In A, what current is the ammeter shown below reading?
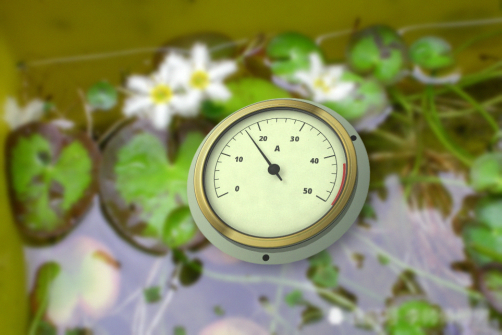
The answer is 17 A
